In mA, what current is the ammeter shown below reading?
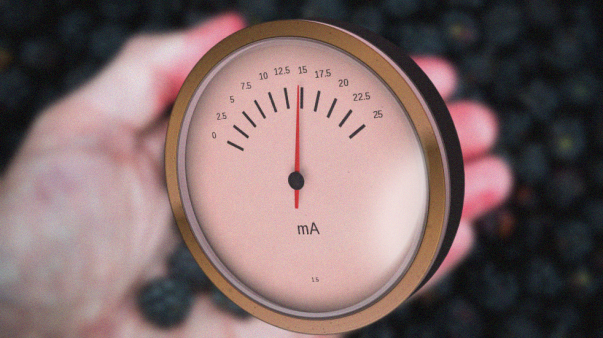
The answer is 15 mA
